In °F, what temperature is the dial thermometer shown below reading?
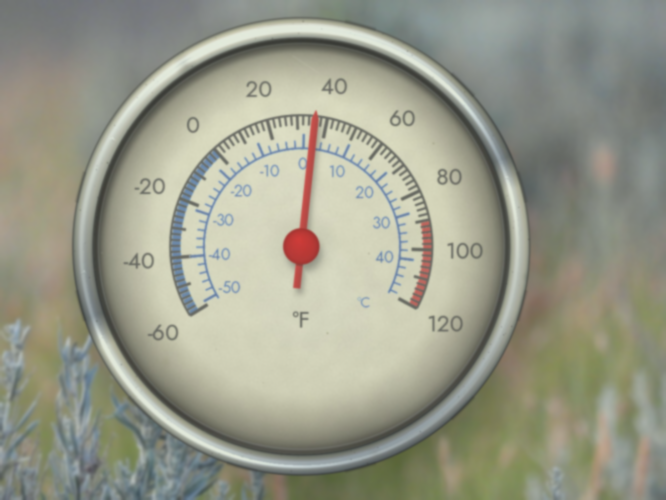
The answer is 36 °F
